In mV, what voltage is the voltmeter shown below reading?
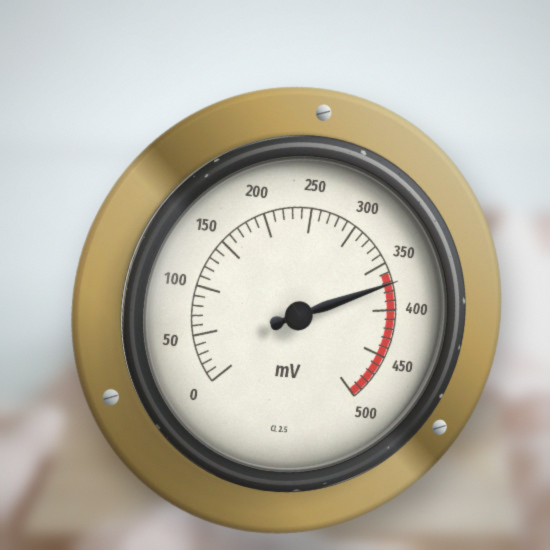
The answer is 370 mV
